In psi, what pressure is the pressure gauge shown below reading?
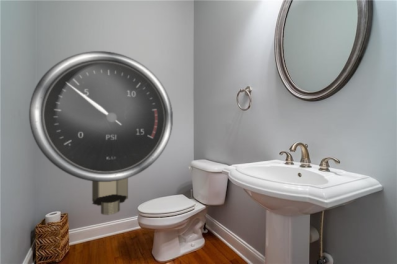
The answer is 4.5 psi
